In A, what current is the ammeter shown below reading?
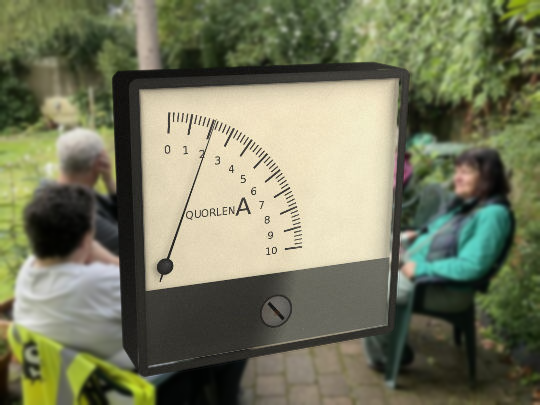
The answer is 2 A
